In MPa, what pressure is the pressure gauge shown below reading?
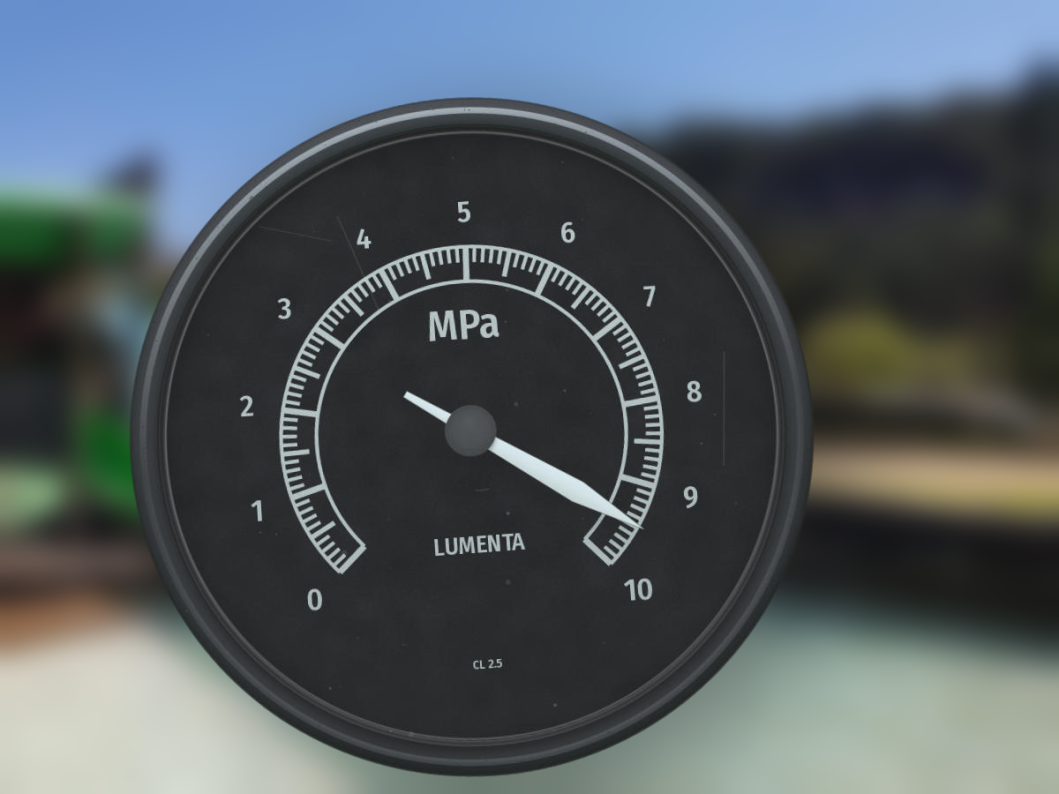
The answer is 9.5 MPa
